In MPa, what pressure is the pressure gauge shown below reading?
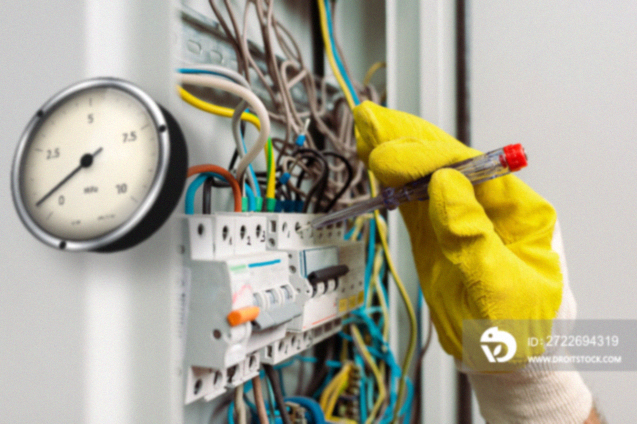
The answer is 0.5 MPa
